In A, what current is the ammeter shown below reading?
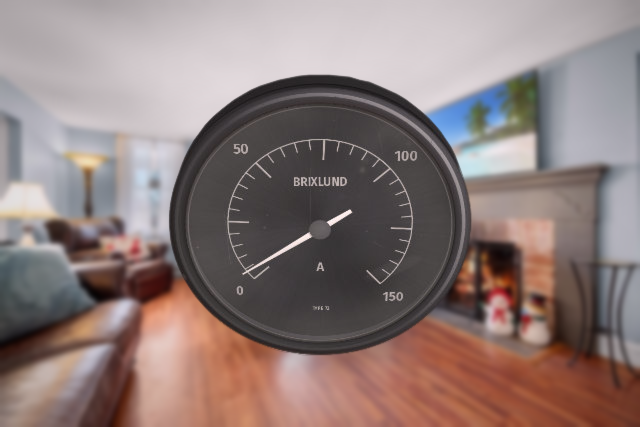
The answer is 5 A
